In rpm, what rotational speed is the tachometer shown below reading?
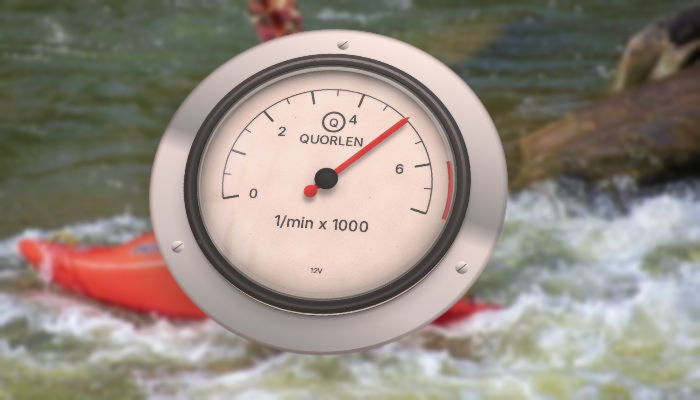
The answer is 5000 rpm
